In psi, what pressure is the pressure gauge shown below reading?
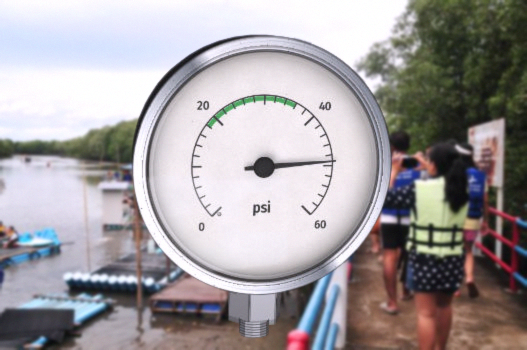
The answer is 49 psi
